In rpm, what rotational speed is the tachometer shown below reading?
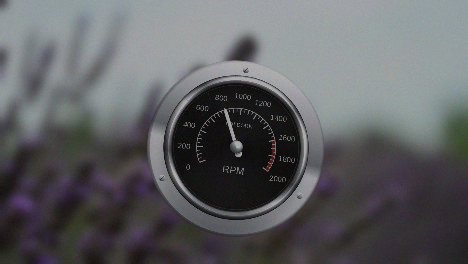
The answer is 800 rpm
